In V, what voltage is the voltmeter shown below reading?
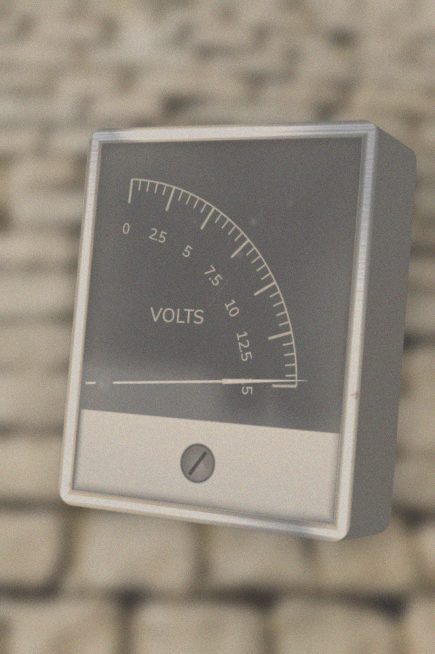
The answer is 14.75 V
